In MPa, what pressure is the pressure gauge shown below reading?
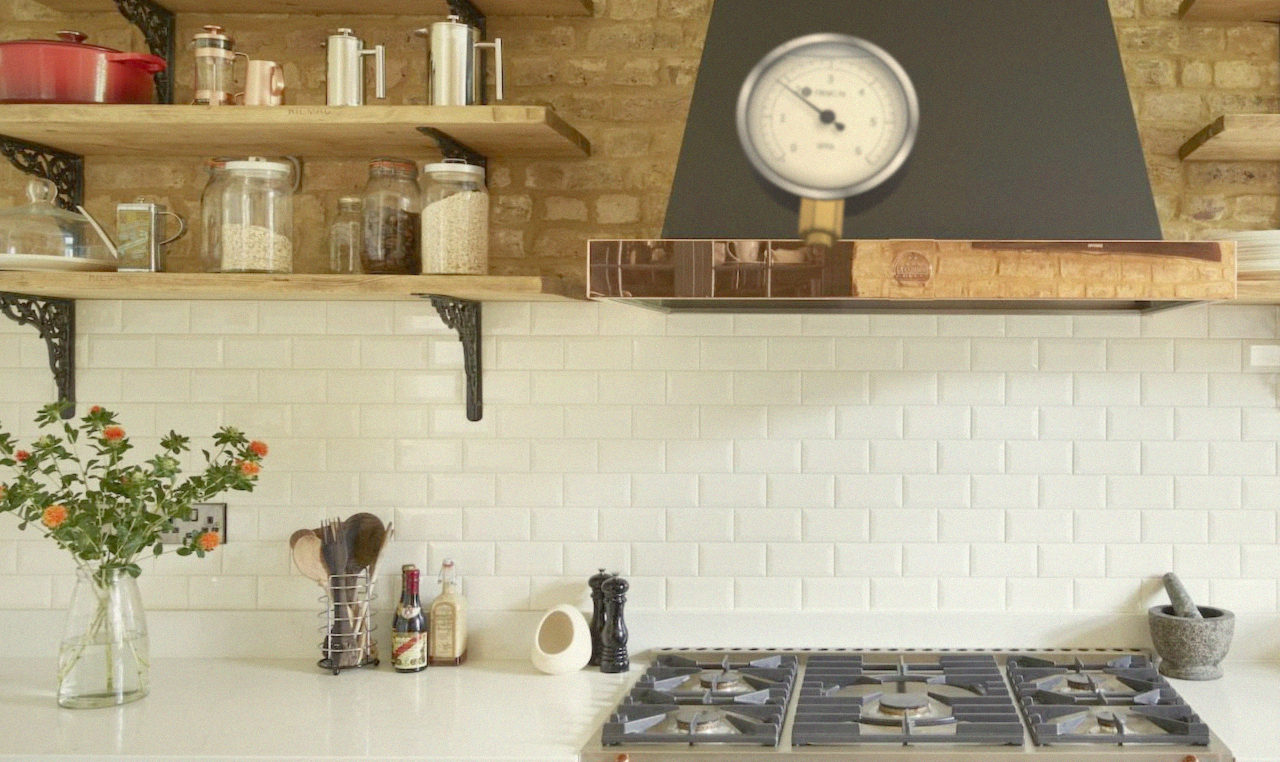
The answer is 1.8 MPa
